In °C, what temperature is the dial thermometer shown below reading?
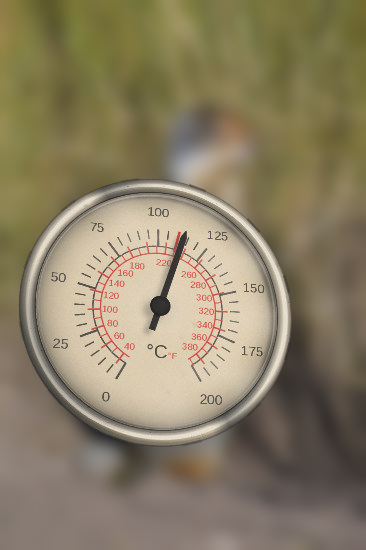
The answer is 112.5 °C
